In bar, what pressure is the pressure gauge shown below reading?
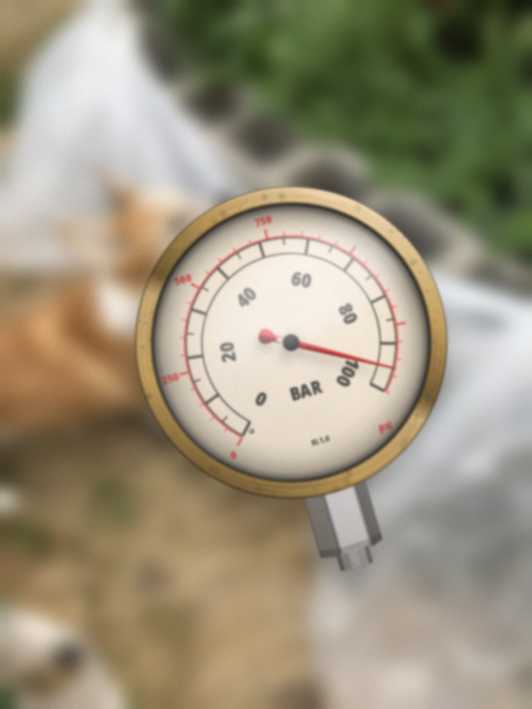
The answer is 95 bar
